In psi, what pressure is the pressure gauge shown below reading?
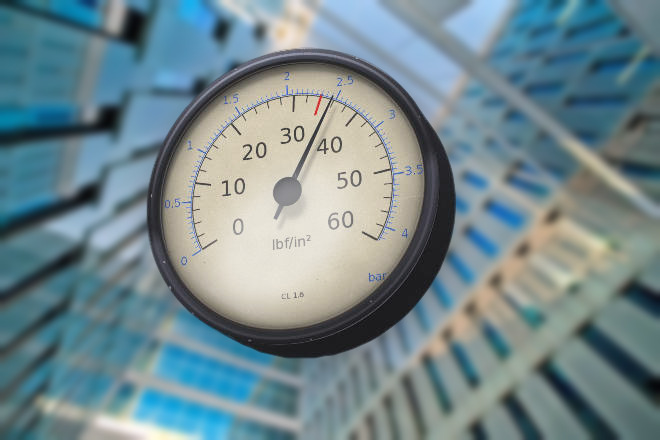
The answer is 36 psi
